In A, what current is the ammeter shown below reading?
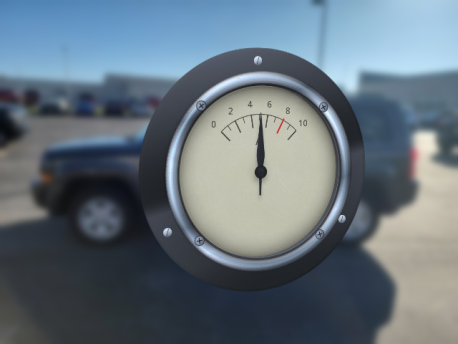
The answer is 5 A
